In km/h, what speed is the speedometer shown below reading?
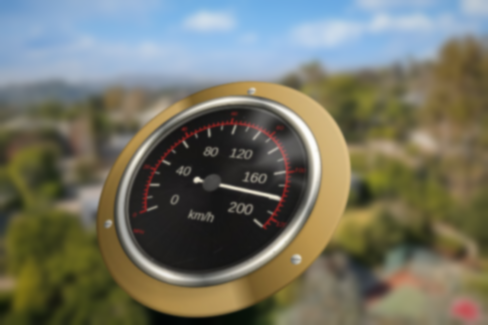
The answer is 180 km/h
